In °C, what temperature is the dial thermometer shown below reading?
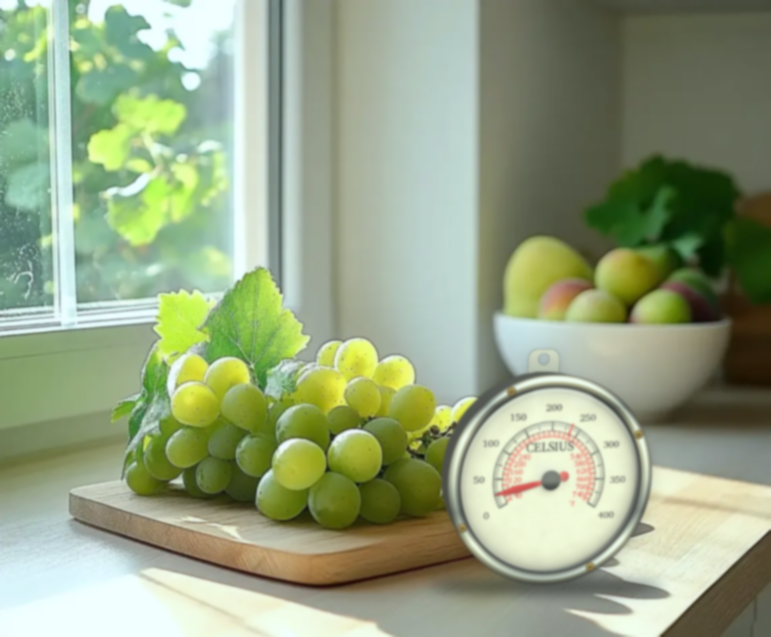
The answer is 25 °C
